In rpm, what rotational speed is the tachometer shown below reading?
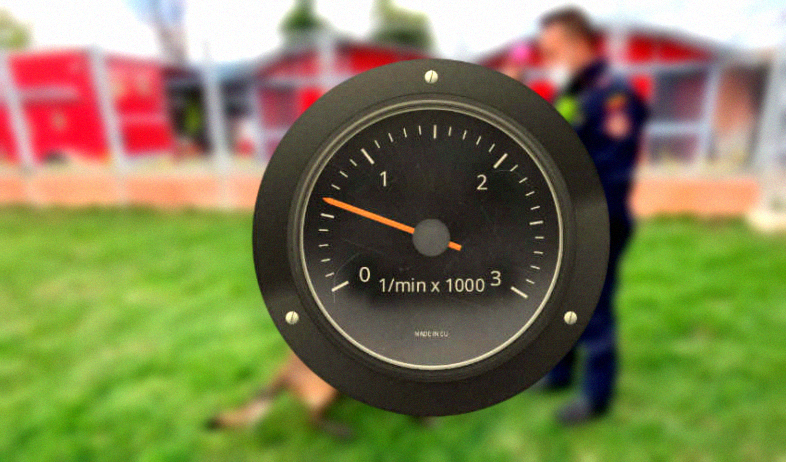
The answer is 600 rpm
